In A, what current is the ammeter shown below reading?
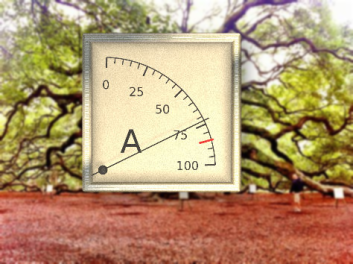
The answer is 72.5 A
